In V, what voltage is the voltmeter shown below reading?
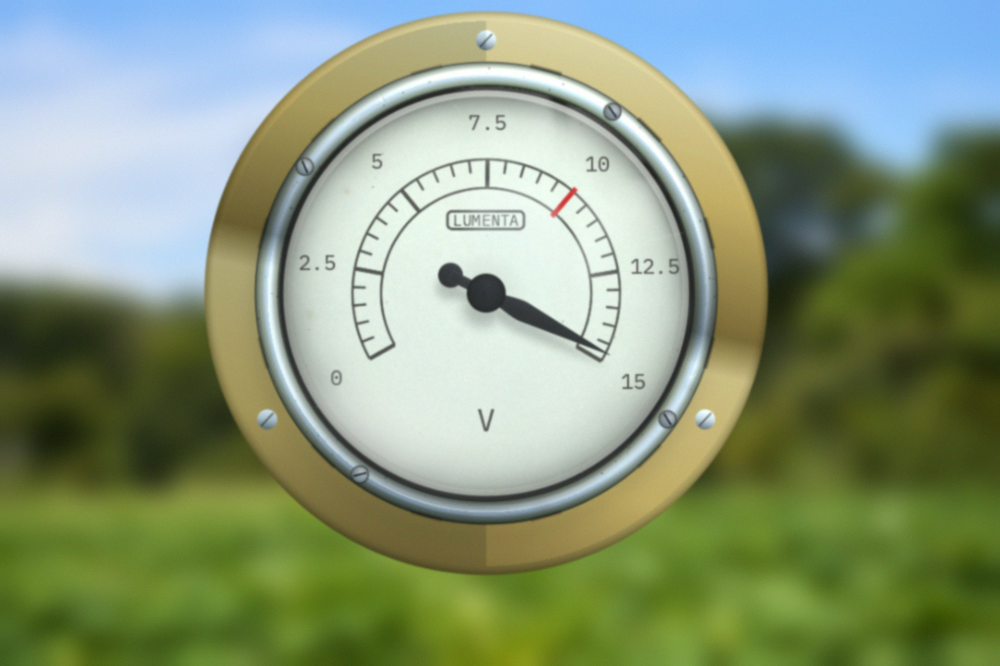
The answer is 14.75 V
